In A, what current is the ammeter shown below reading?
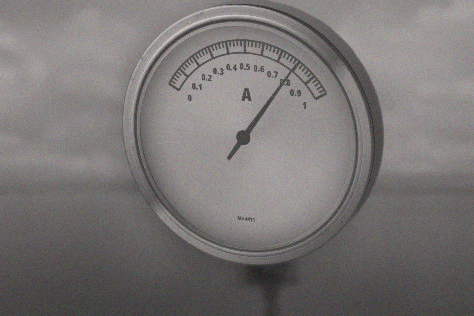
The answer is 0.8 A
